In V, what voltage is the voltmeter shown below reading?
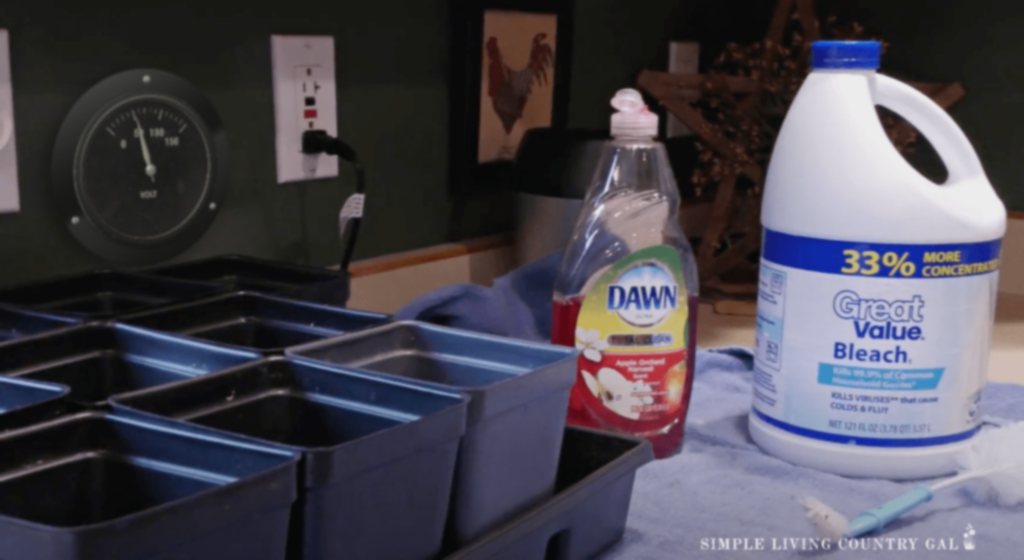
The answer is 50 V
